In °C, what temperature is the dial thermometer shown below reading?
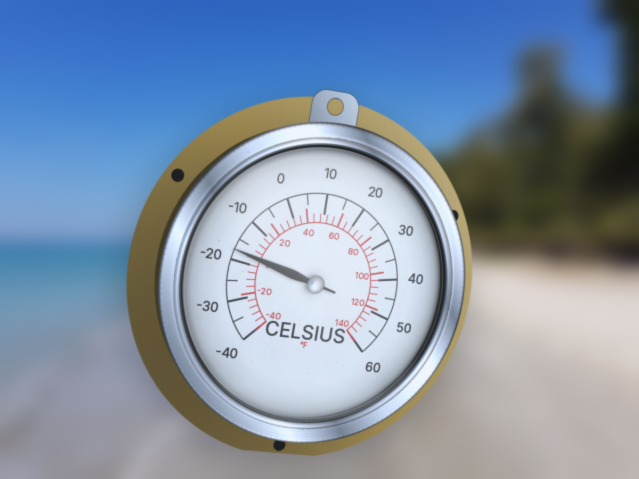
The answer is -17.5 °C
